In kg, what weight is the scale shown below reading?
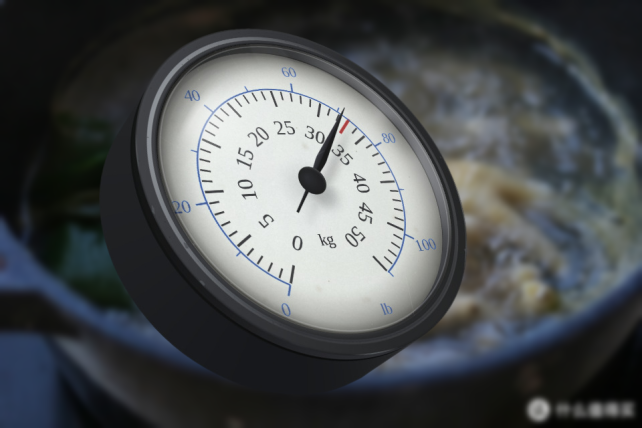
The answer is 32 kg
